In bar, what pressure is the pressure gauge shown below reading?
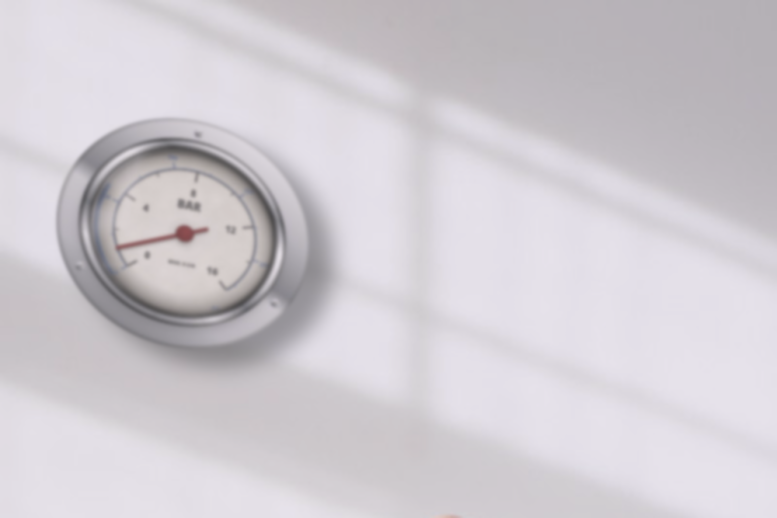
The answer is 1 bar
